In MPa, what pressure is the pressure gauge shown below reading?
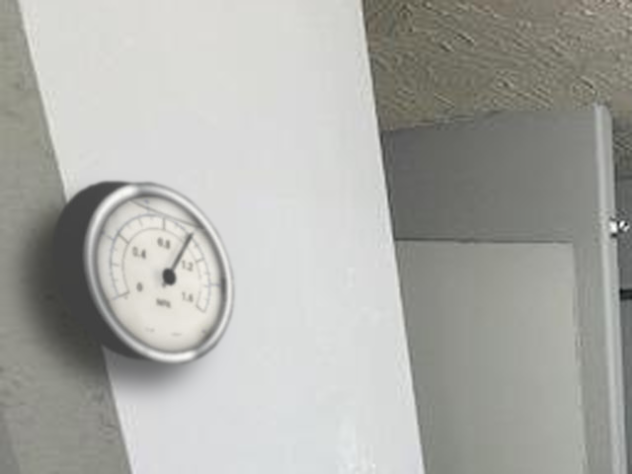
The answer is 1 MPa
